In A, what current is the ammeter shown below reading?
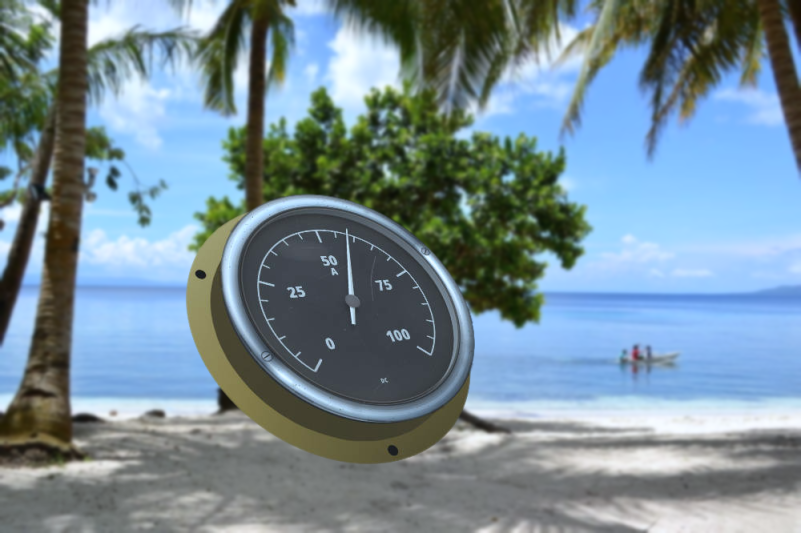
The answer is 57.5 A
